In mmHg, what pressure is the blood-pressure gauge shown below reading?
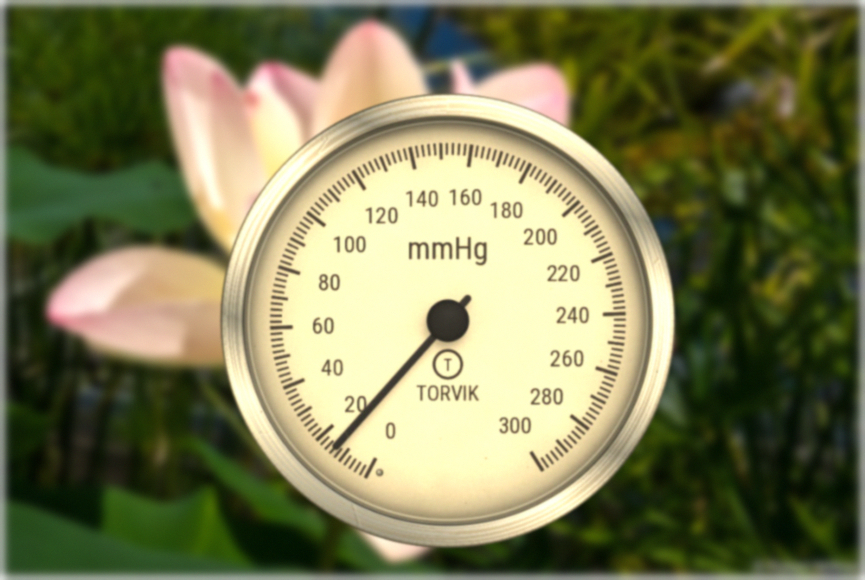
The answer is 14 mmHg
